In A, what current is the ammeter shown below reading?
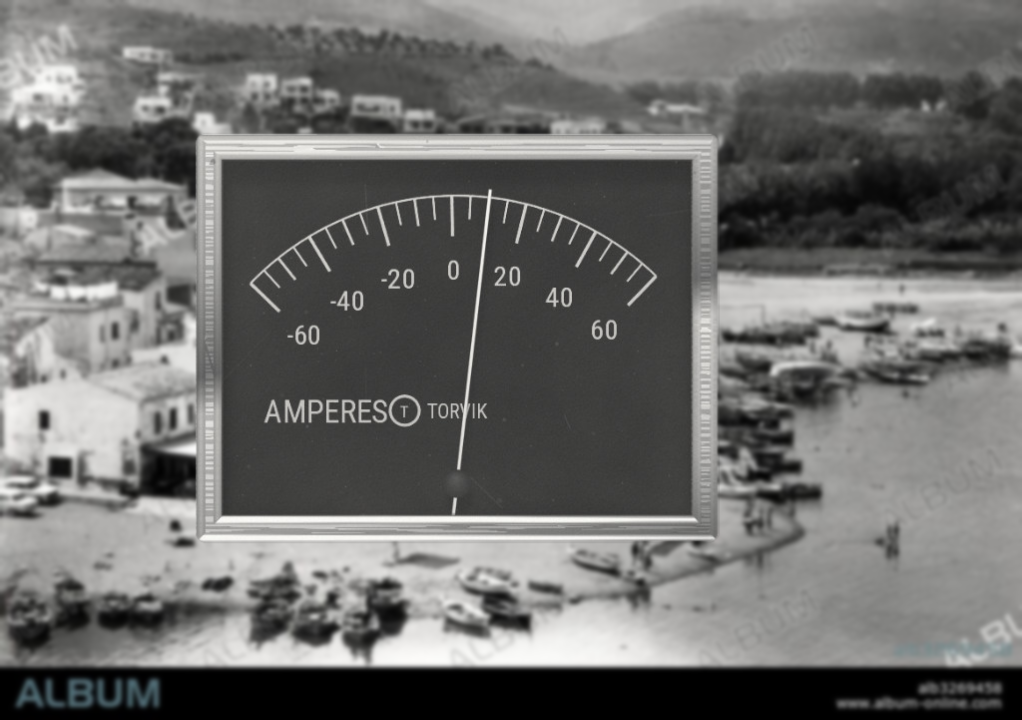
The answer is 10 A
